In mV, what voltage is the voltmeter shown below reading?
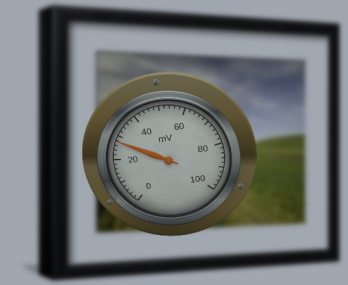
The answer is 28 mV
